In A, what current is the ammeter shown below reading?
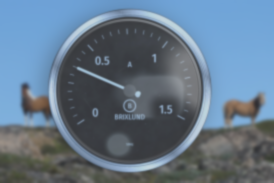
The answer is 0.35 A
